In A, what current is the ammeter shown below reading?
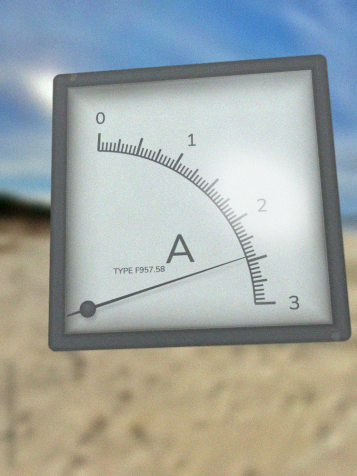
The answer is 2.45 A
